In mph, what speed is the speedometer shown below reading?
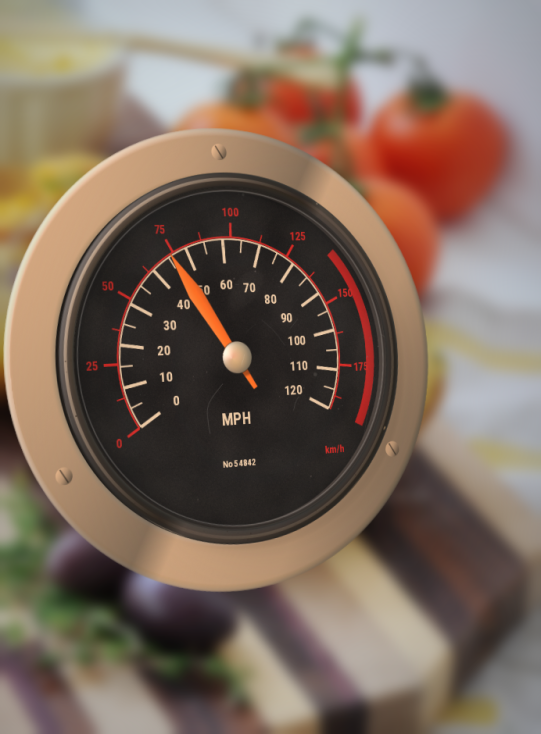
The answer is 45 mph
